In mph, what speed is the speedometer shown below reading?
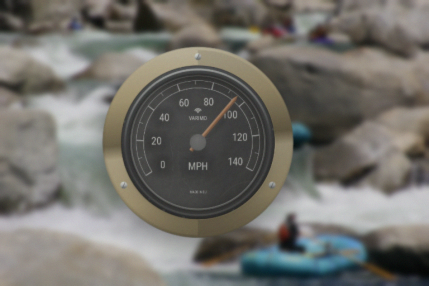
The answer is 95 mph
